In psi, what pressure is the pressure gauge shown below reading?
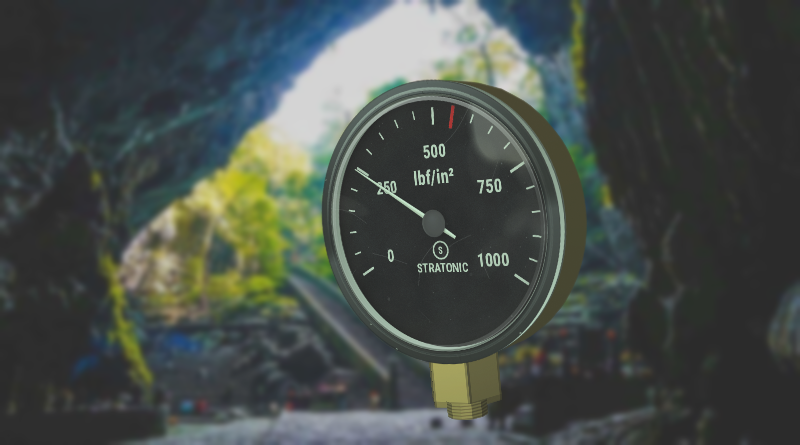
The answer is 250 psi
